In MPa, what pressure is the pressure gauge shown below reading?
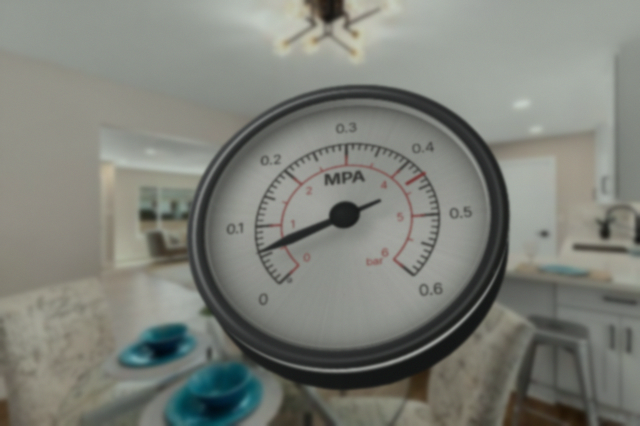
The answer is 0.05 MPa
